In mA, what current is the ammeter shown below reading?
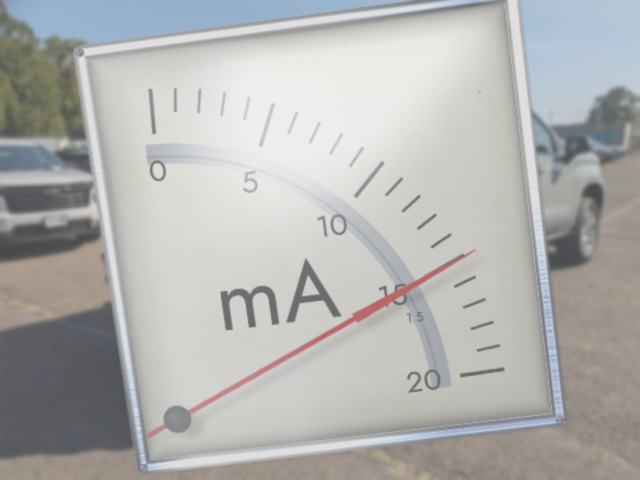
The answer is 15 mA
